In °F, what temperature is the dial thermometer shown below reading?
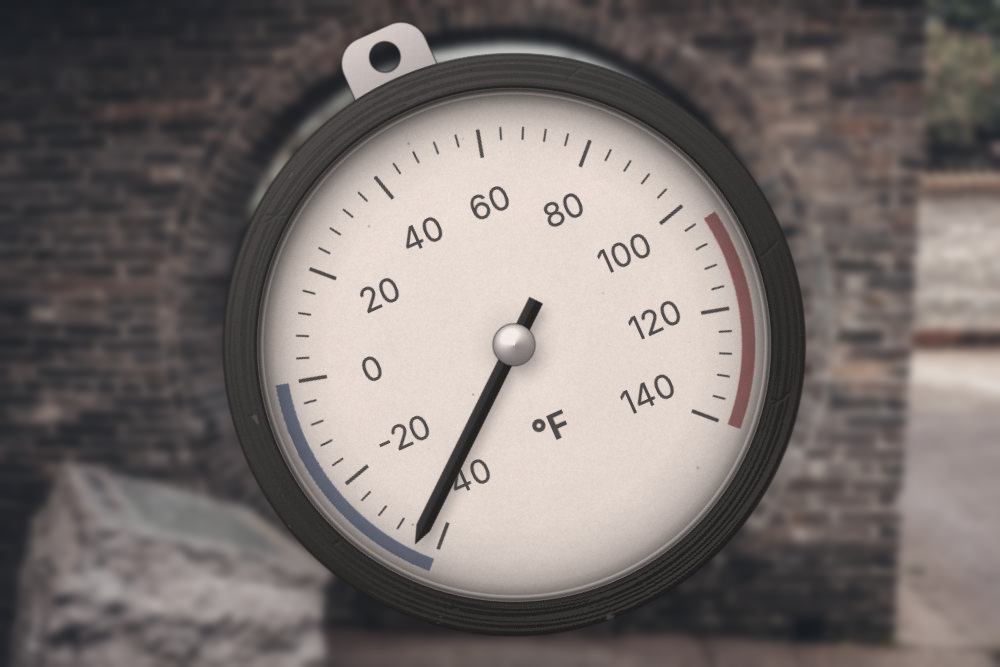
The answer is -36 °F
